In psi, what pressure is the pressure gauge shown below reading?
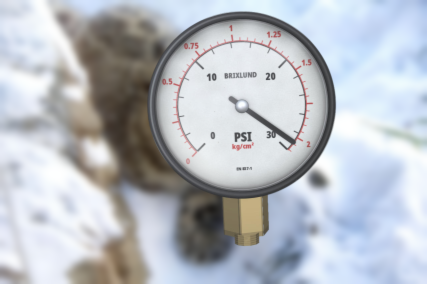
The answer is 29 psi
